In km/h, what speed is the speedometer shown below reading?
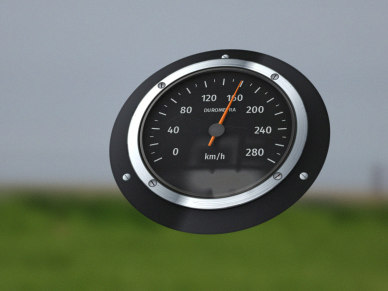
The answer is 160 km/h
